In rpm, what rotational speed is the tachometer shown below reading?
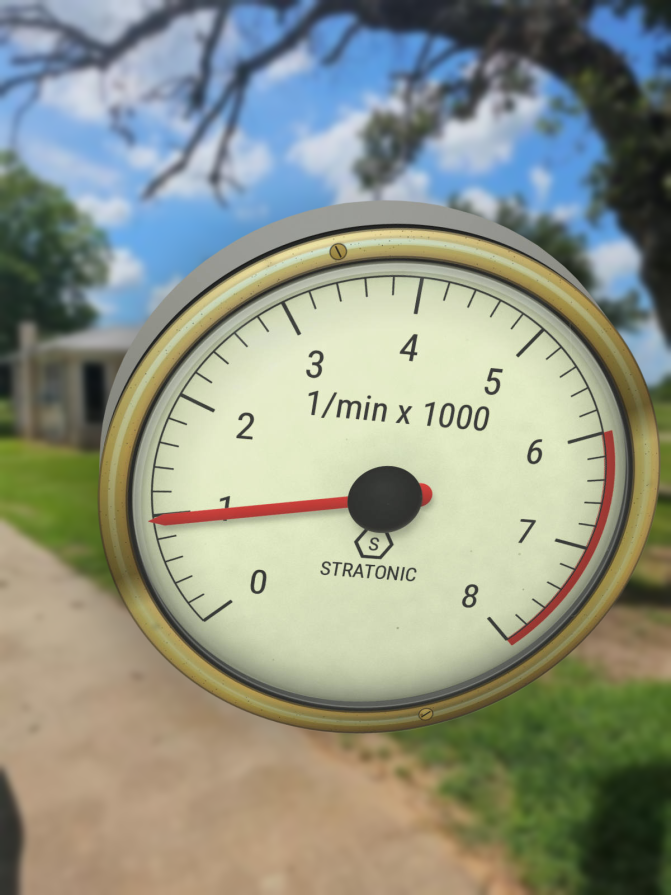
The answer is 1000 rpm
